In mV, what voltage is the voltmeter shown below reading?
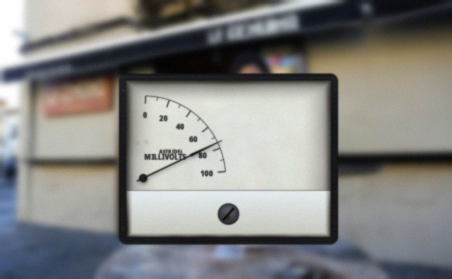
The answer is 75 mV
